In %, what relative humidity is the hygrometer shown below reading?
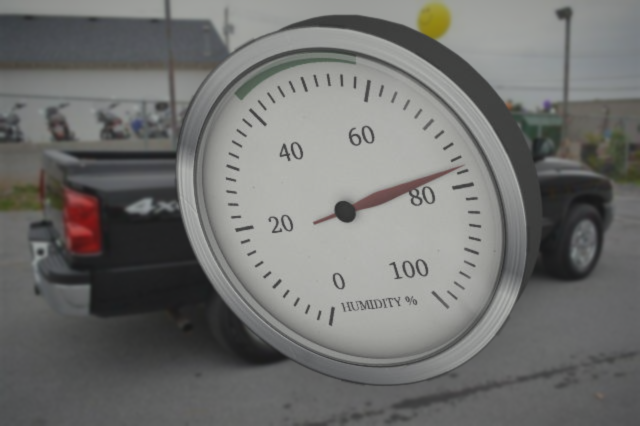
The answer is 77 %
